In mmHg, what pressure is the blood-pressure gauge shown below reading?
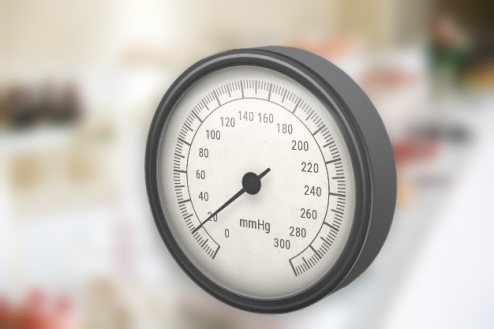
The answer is 20 mmHg
